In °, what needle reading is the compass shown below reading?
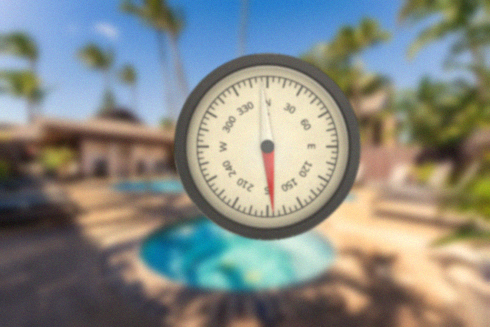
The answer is 175 °
